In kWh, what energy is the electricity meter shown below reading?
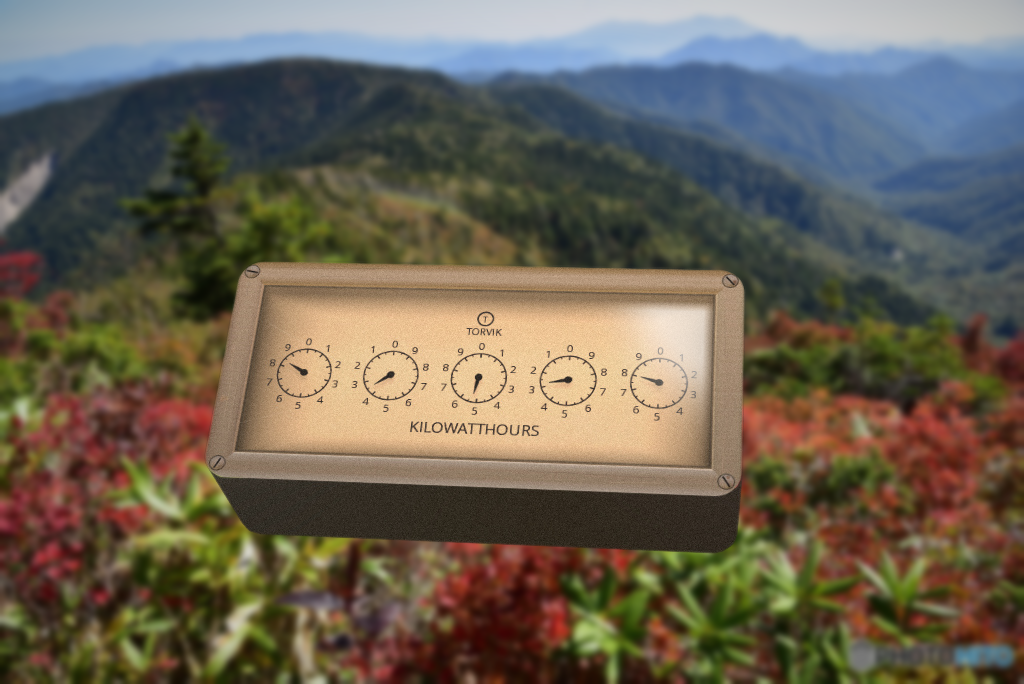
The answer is 83528 kWh
